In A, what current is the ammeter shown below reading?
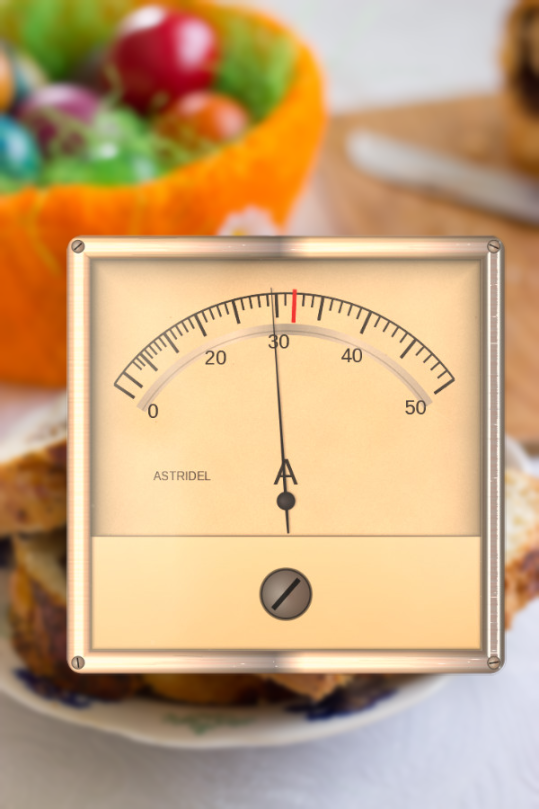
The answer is 29.5 A
